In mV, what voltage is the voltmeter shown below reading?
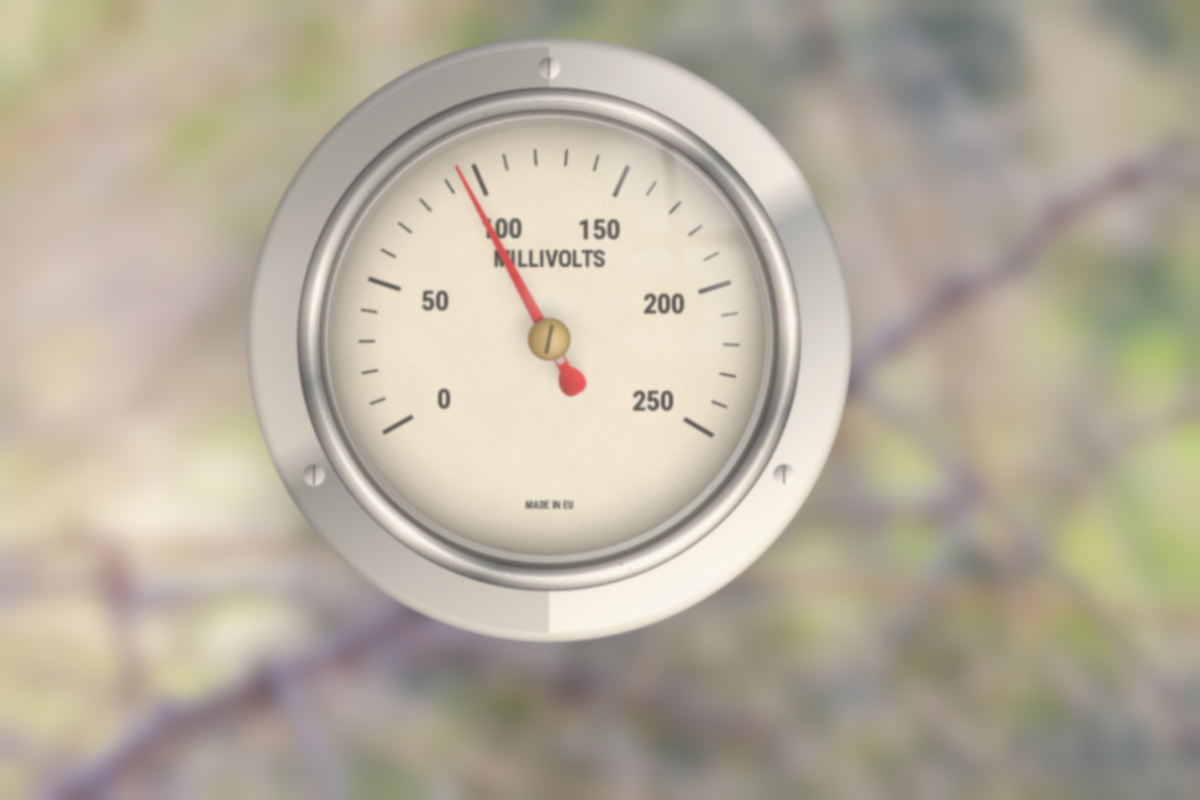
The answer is 95 mV
